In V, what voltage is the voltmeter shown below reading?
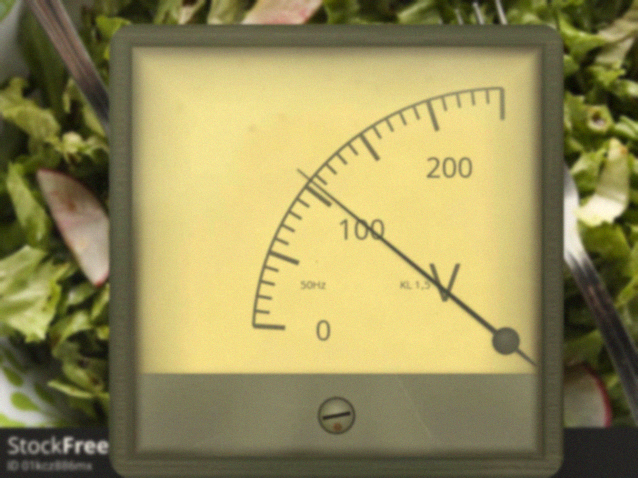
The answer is 105 V
